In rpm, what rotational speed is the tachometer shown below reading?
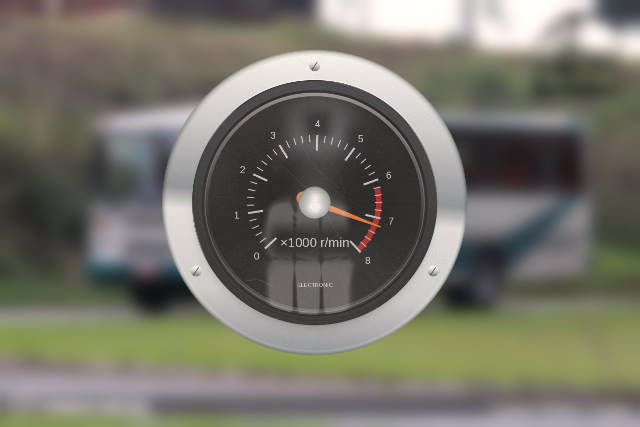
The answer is 7200 rpm
